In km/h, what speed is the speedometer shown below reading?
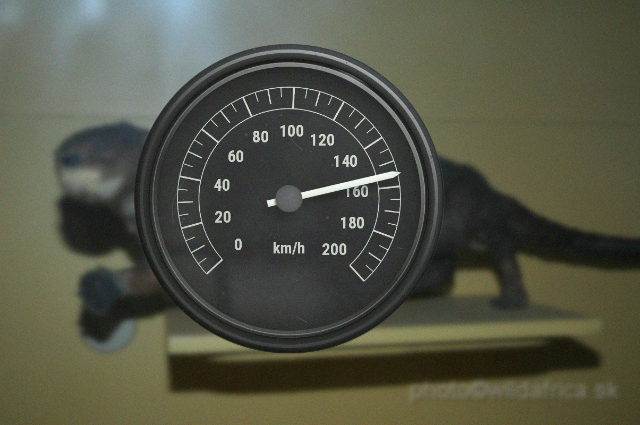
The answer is 155 km/h
